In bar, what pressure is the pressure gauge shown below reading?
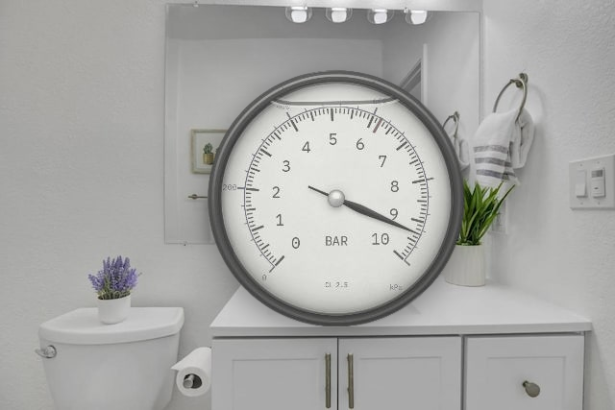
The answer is 9.3 bar
